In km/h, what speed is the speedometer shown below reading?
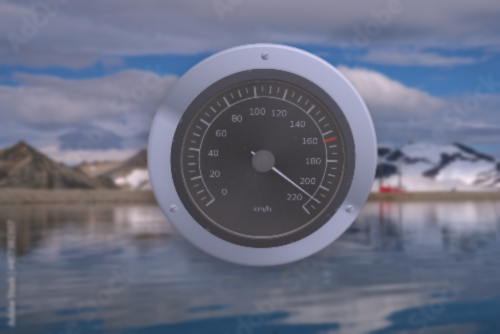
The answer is 210 km/h
